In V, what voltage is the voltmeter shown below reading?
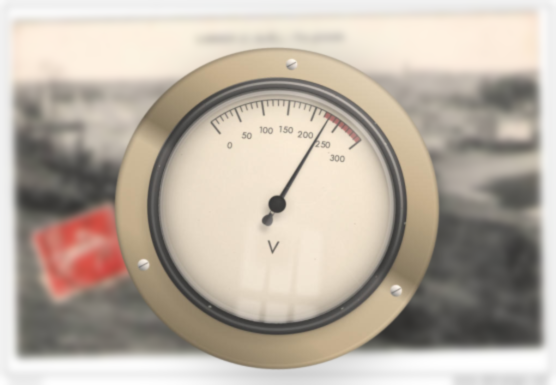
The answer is 230 V
